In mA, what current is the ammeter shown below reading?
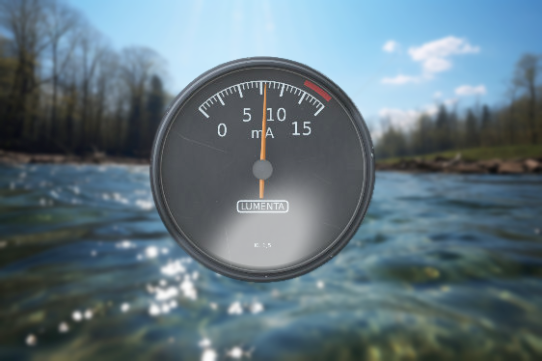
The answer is 8 mA
